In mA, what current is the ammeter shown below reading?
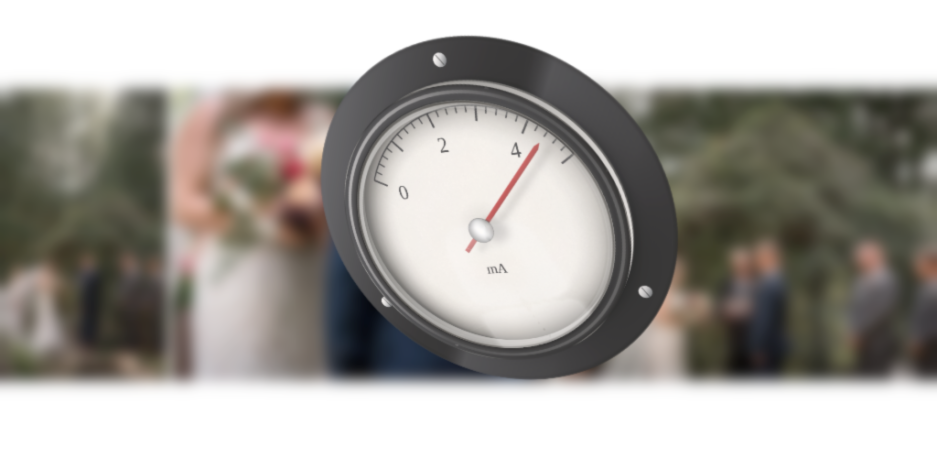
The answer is 4.4 mA
